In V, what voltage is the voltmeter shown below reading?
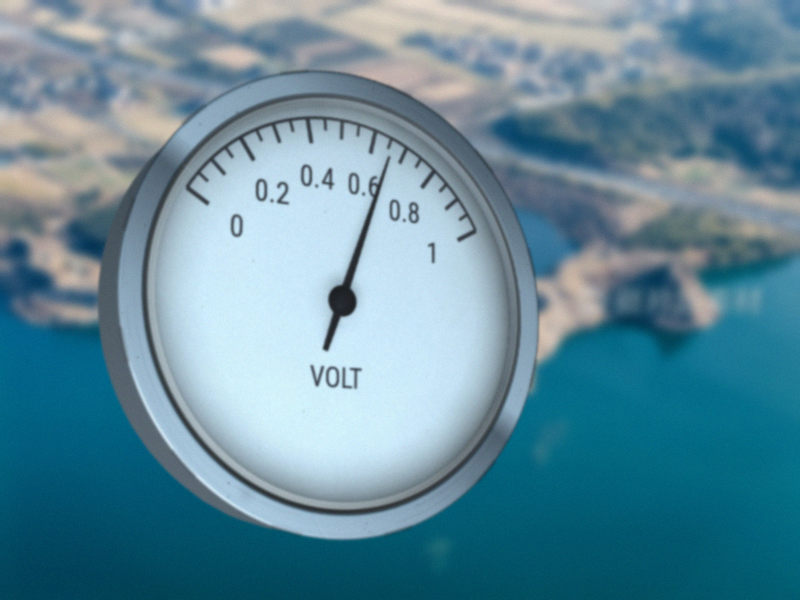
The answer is 0.65 V
